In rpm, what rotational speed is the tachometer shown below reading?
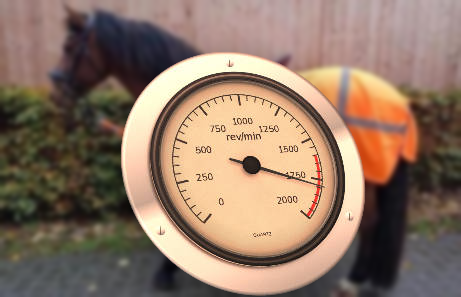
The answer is 1800 rpm
